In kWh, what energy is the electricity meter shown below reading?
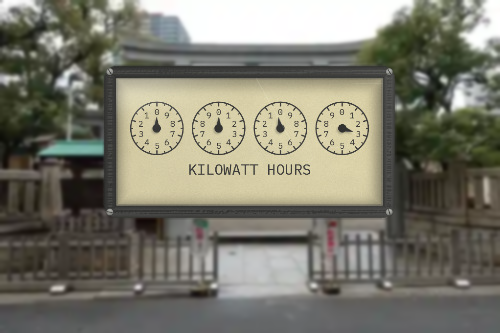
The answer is 3 kWh
